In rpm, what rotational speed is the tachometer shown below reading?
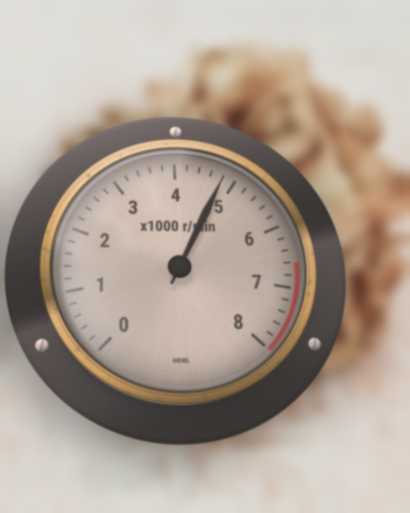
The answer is 4800 rpm
